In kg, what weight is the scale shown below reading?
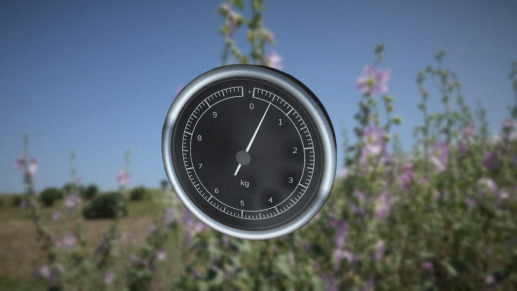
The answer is 0.5 kg
